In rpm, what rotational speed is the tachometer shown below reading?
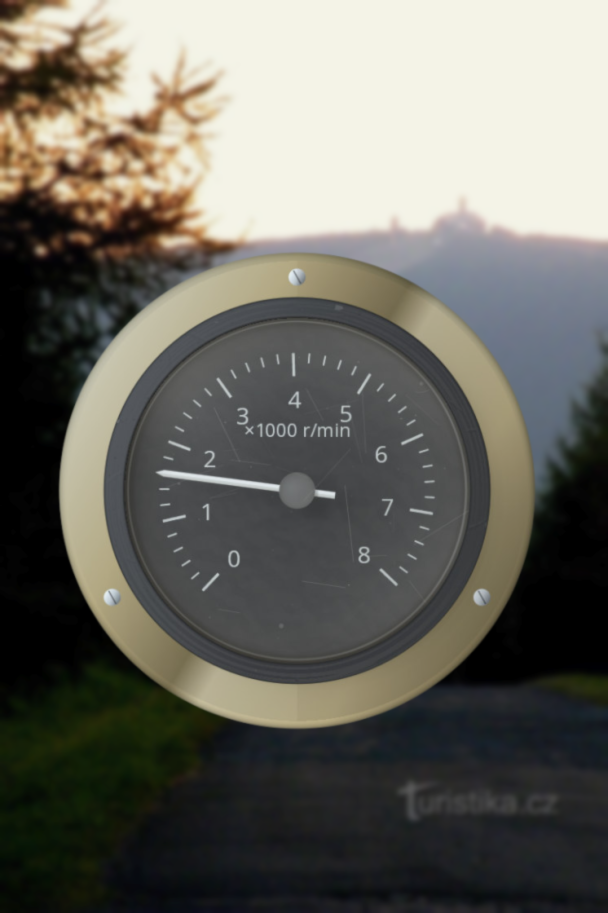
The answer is 1600 rpm
